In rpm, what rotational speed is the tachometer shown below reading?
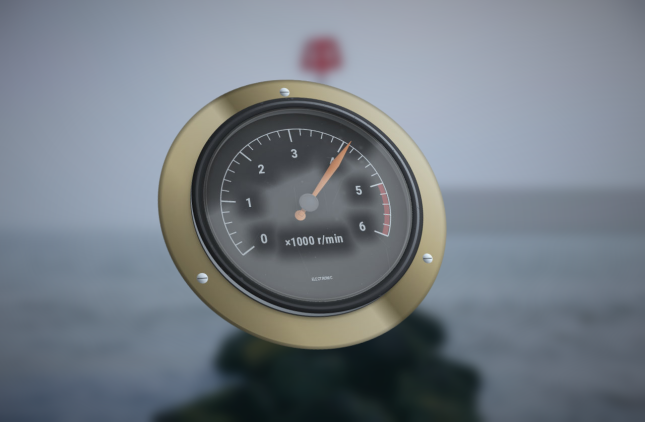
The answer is 4100 rpm
